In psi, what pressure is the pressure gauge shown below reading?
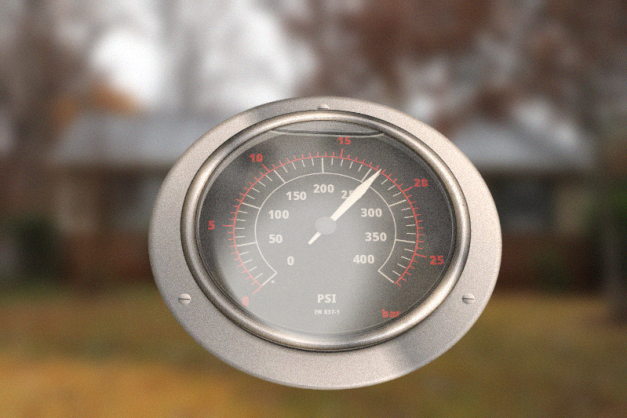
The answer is 260 psi
